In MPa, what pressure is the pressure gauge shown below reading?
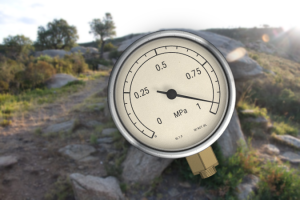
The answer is 0.95 MPa
